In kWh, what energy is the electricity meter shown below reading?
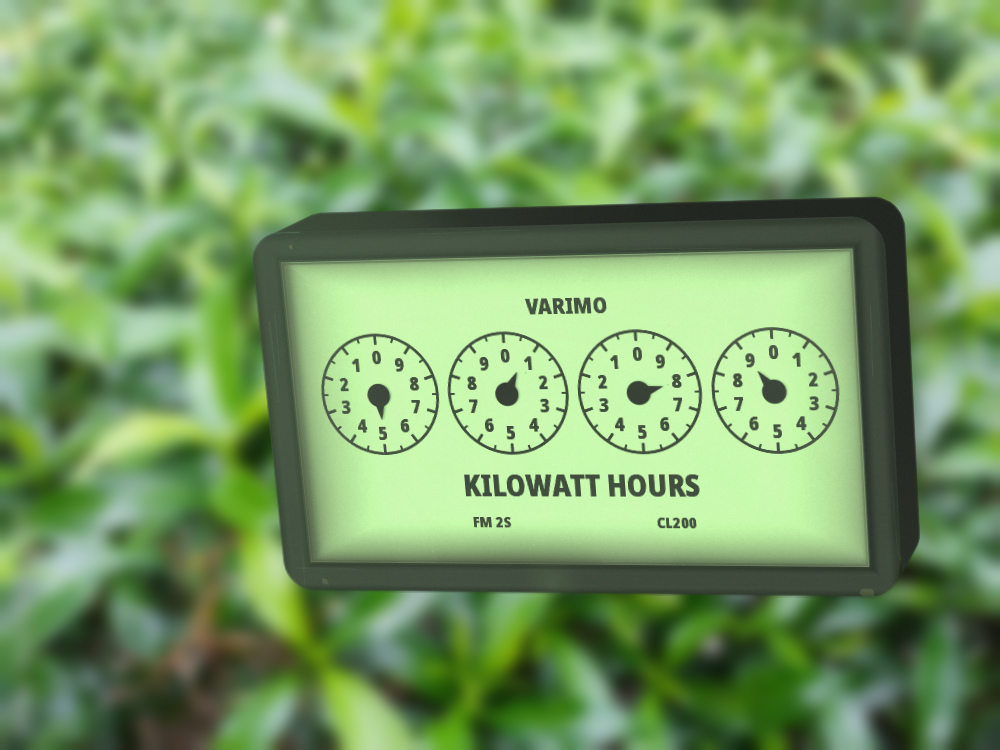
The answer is 5079 kWh
